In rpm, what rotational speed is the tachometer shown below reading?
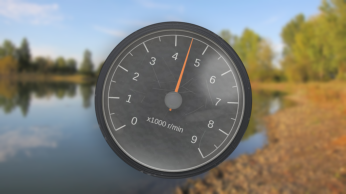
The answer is 4500 rpm
